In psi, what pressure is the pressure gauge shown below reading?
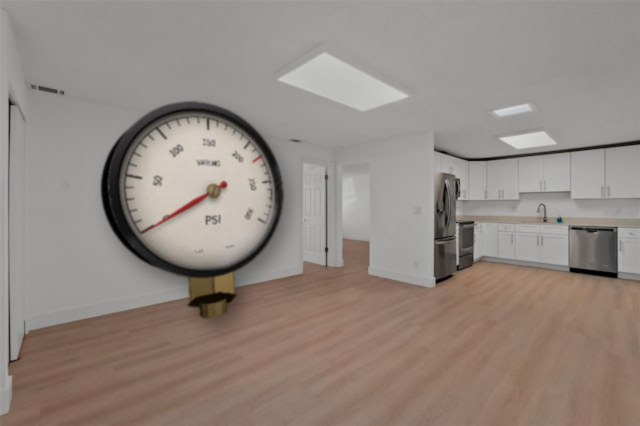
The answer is 0 psi
